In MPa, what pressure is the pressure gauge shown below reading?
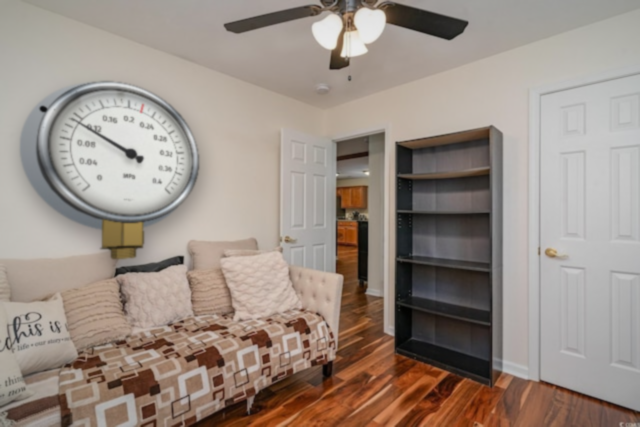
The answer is 0.11 MPa
